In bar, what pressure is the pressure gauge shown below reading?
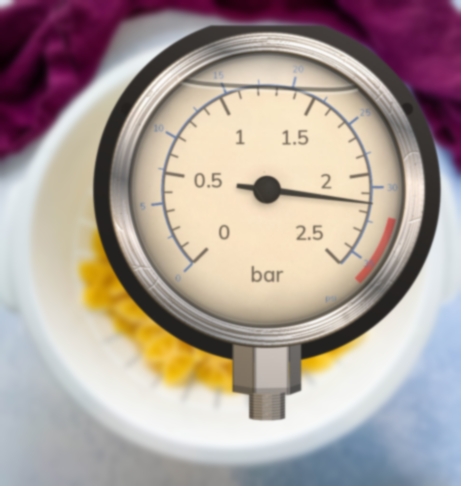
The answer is 2.15 bar
